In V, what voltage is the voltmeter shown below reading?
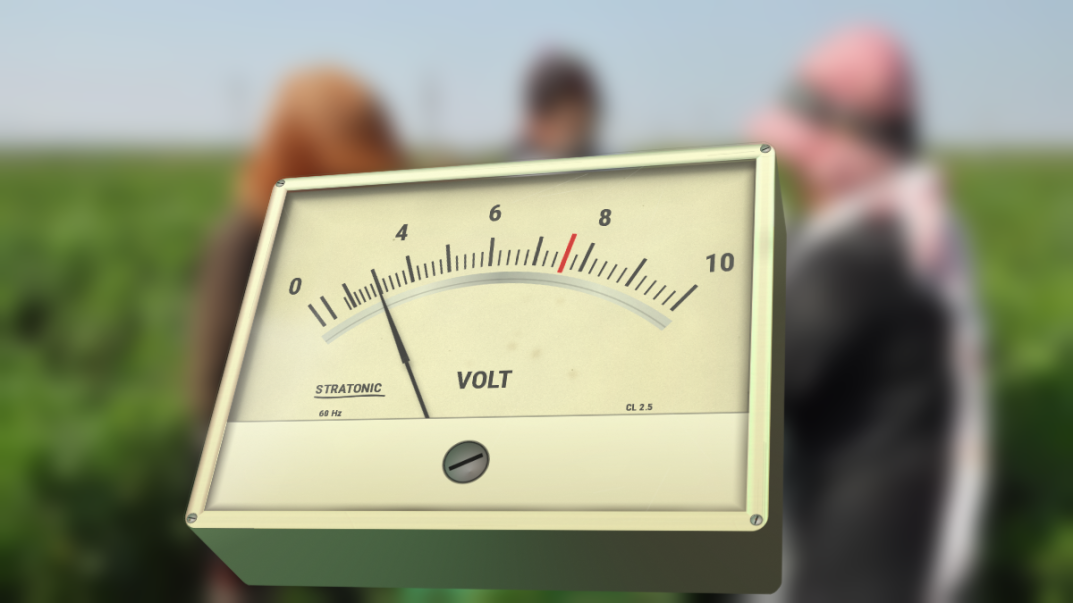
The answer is 3 V
